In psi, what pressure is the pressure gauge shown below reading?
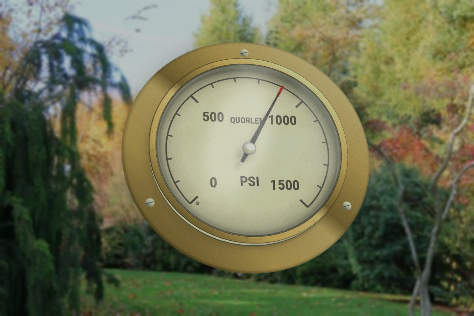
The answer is 900 psi
